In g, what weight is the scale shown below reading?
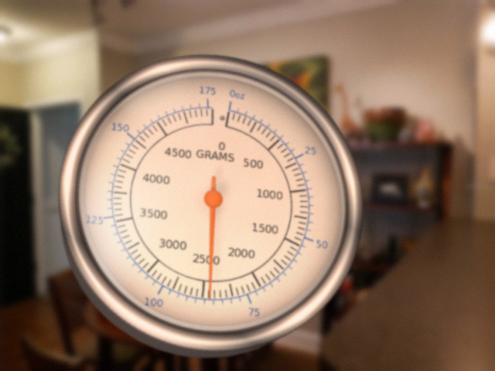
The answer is 2450 g
